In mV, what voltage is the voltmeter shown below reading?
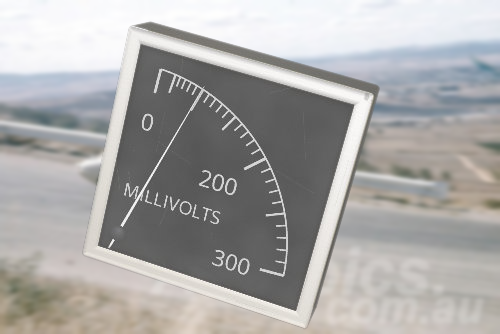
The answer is 100 mV
